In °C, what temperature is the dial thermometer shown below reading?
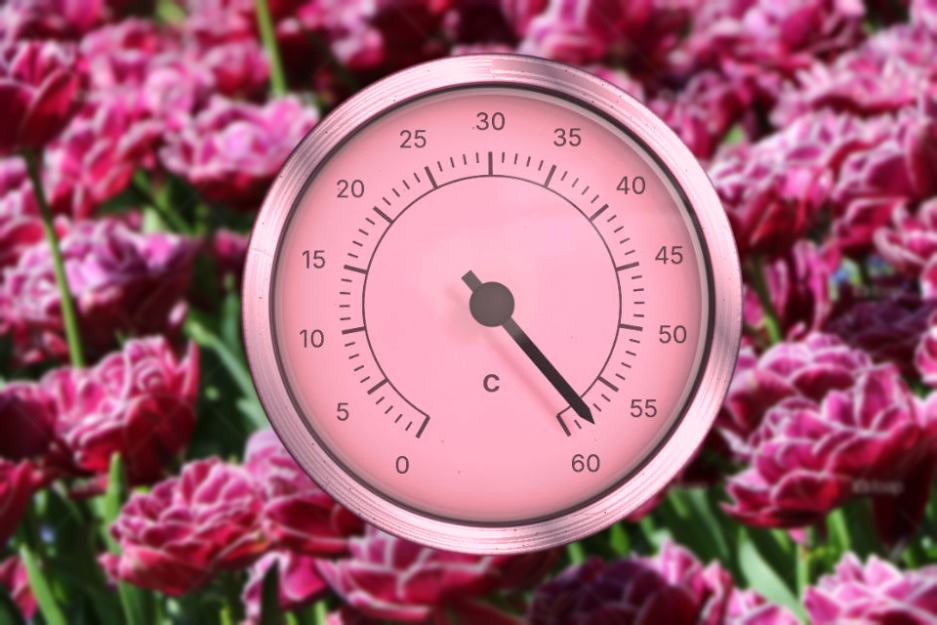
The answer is 58 °C
